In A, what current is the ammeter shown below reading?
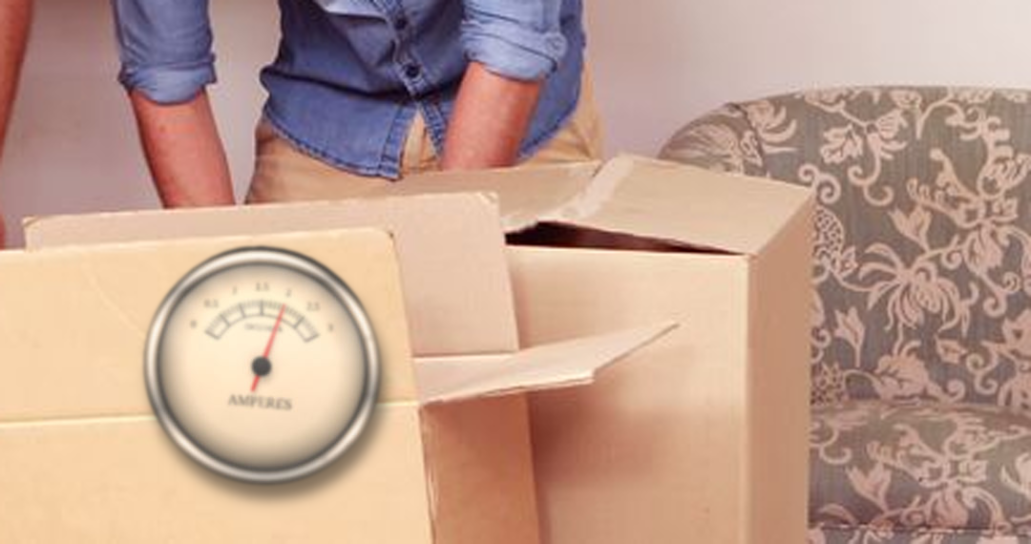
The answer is 2 A
